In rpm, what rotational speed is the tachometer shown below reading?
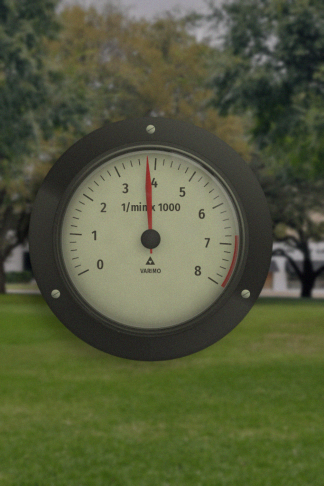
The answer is 3800 rpm
